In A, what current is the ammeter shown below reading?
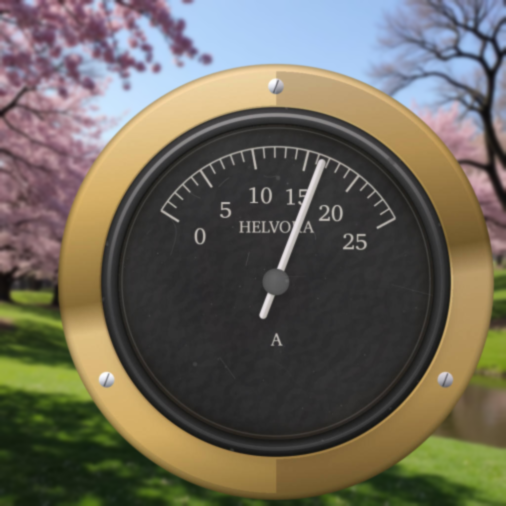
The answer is 16.5 A
